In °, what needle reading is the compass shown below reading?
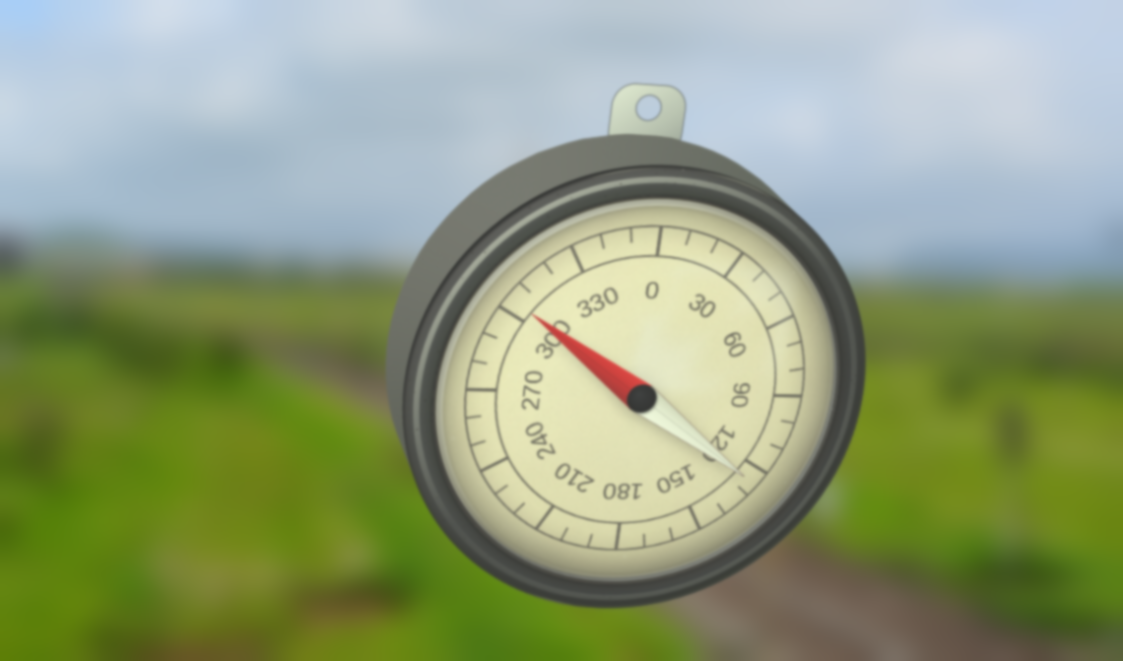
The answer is 305 °
